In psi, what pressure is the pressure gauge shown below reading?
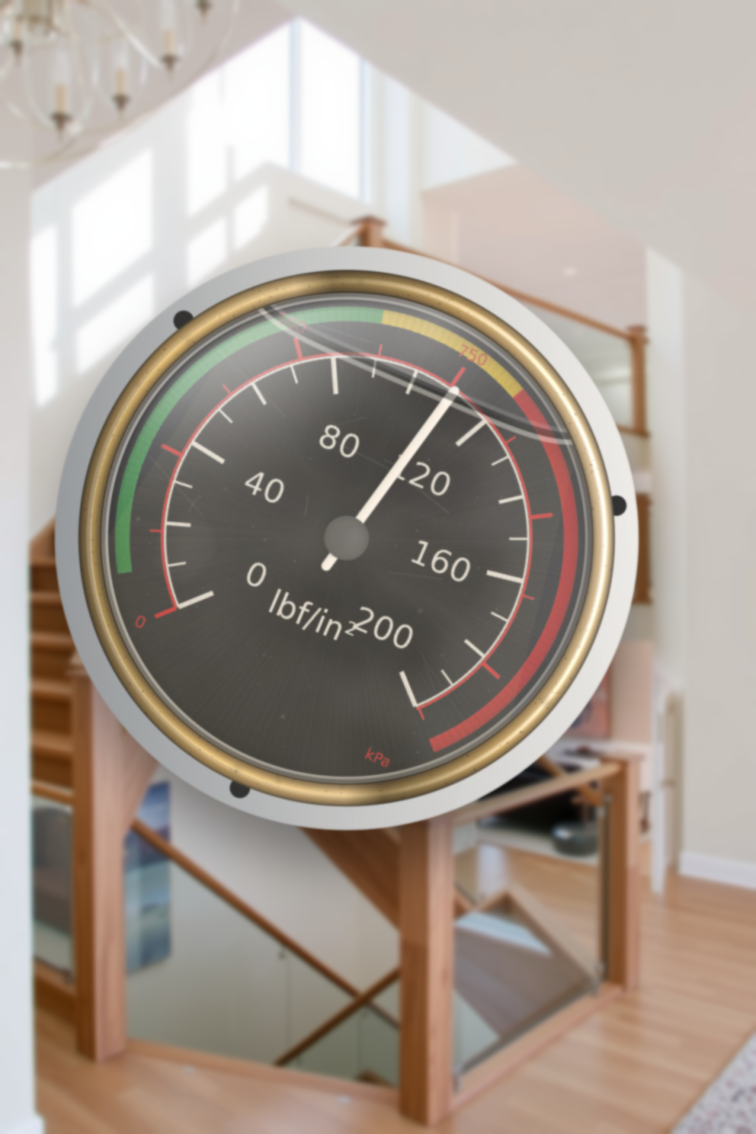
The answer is 110 psi
